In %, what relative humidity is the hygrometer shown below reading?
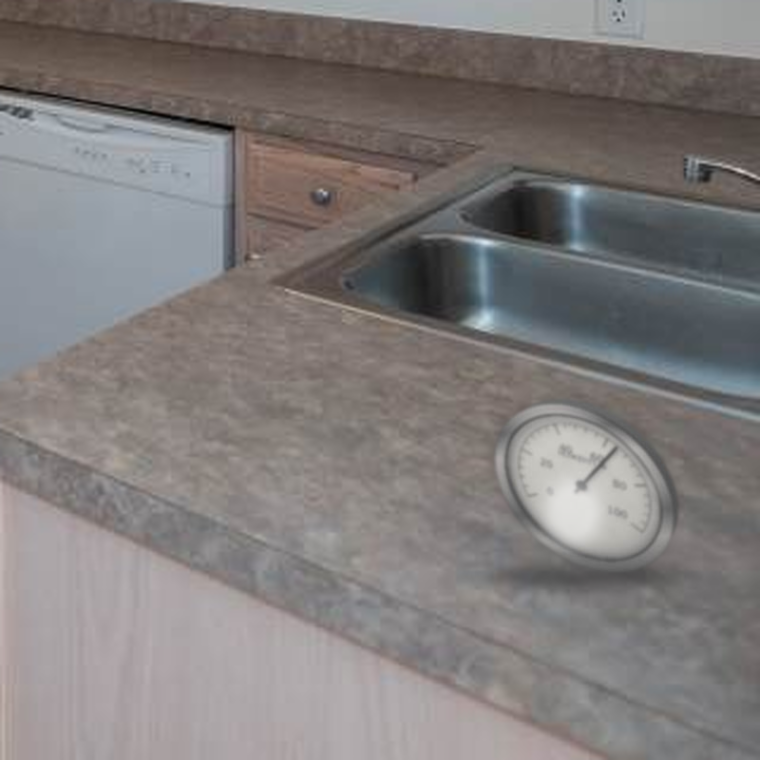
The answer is 64 %
